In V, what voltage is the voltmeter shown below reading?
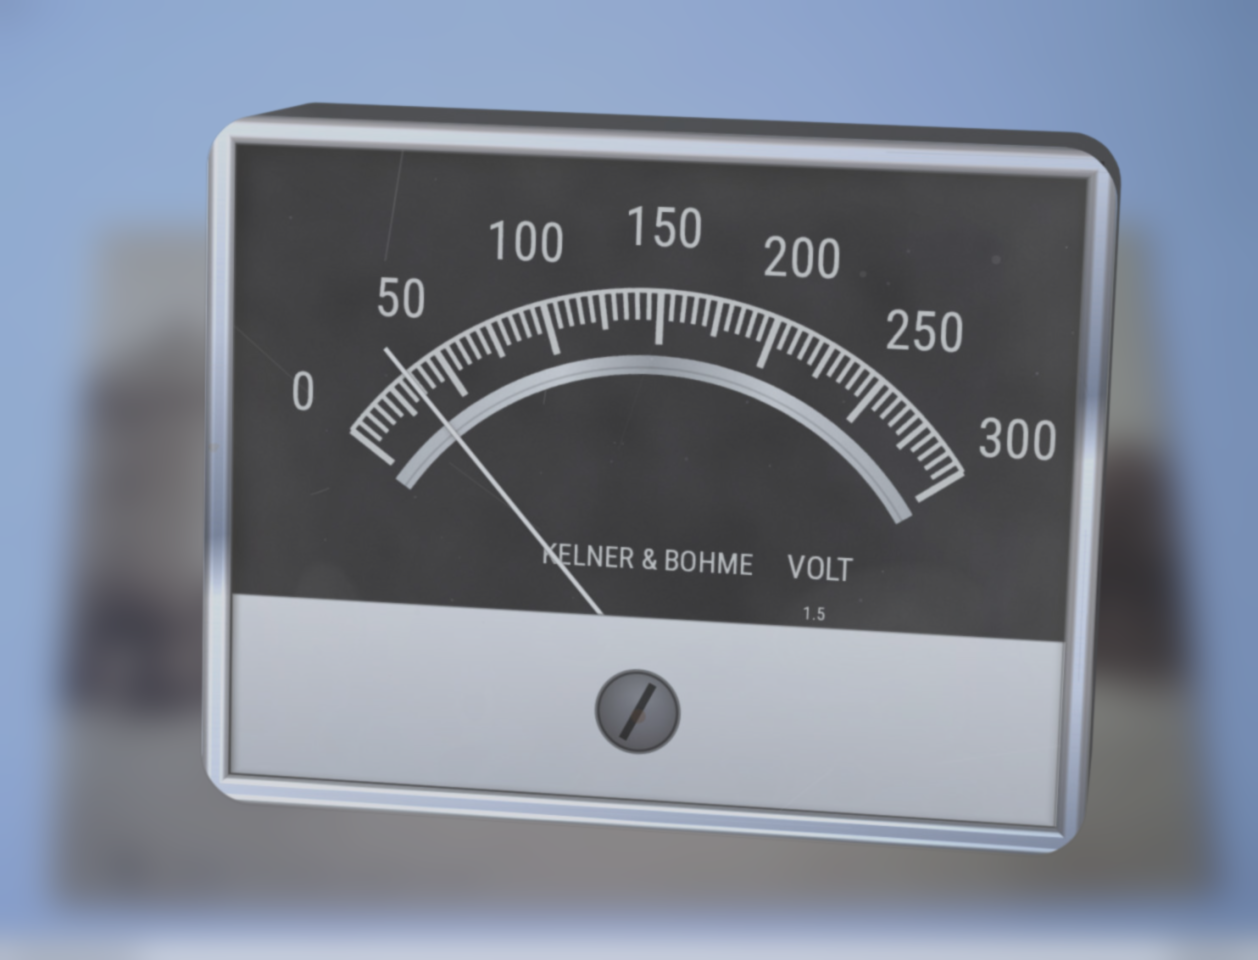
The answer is 35 V
